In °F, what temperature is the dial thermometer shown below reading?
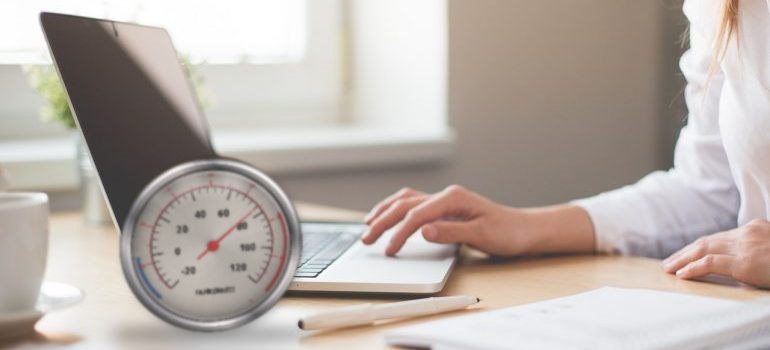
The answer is 76 °F
